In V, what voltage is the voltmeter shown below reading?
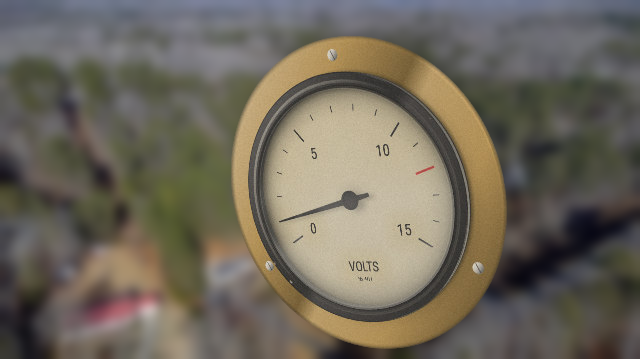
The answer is 1 V
